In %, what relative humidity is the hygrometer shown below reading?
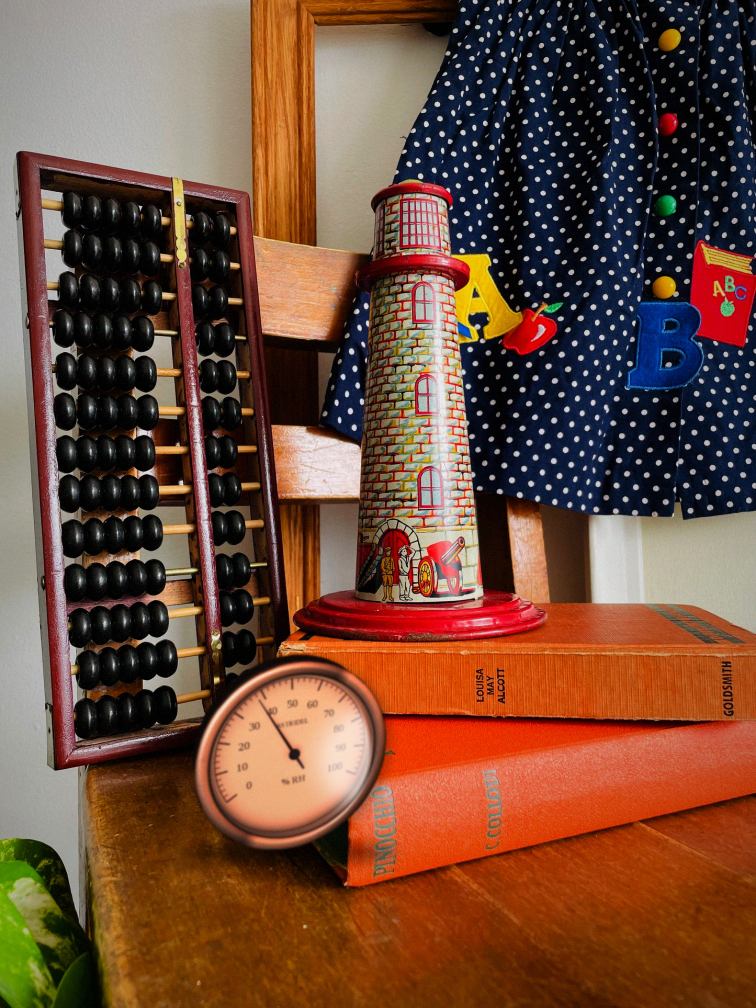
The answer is 38 %
